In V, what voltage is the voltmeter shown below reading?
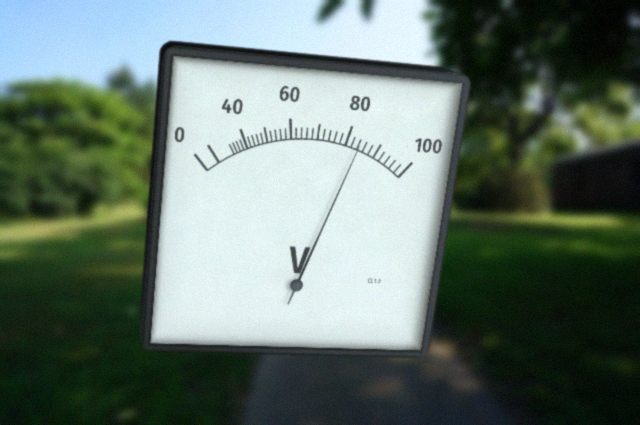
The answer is 84 V
